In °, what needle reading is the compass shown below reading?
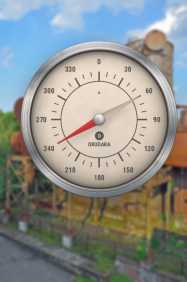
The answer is 240 °
